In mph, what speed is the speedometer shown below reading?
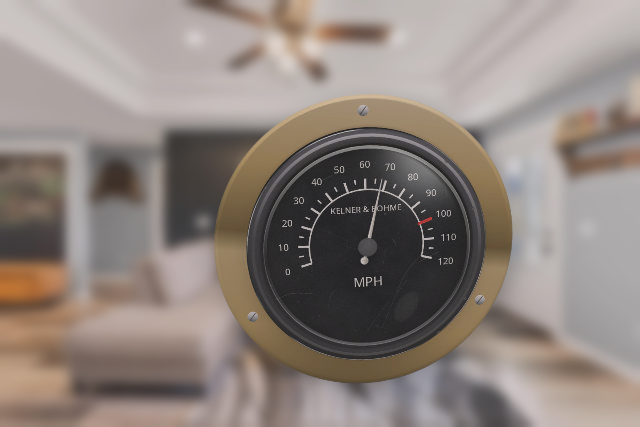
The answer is 67.5 mph
